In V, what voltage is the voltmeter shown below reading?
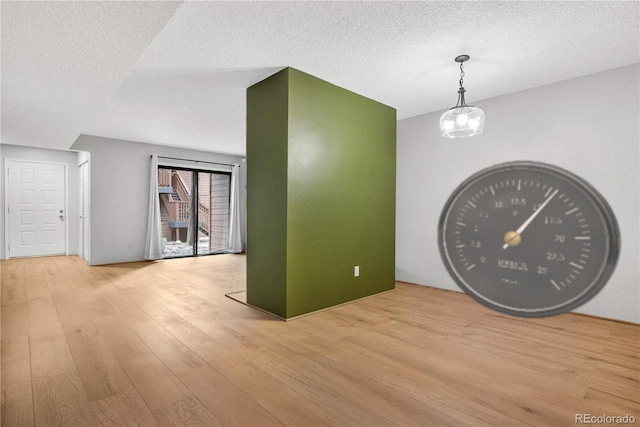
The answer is 15.5 V
